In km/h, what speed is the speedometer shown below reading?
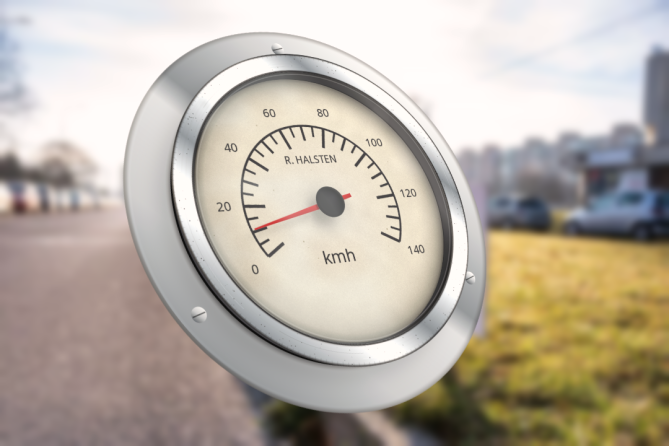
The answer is 10 km/h
